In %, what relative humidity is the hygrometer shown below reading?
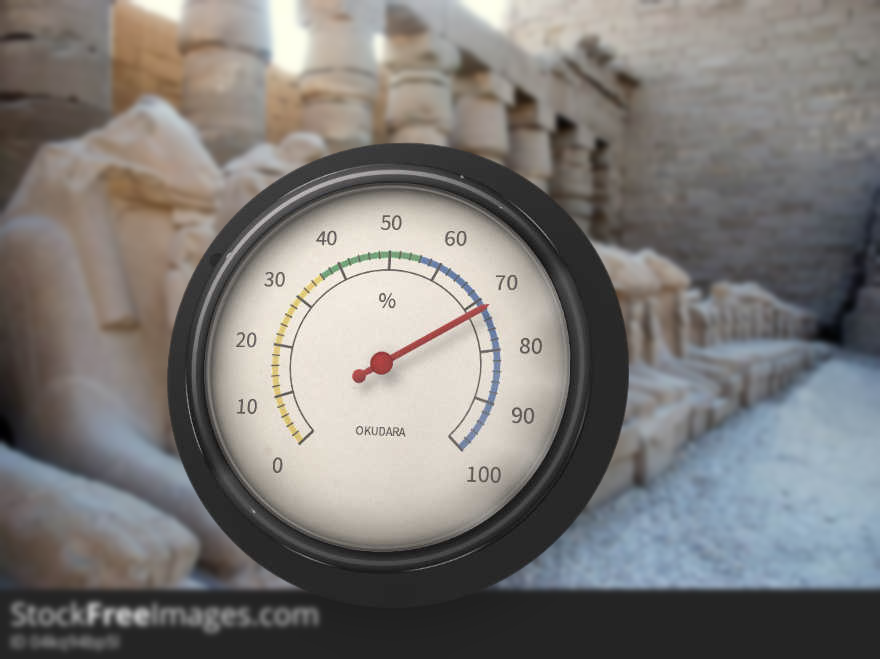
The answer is 72 %
